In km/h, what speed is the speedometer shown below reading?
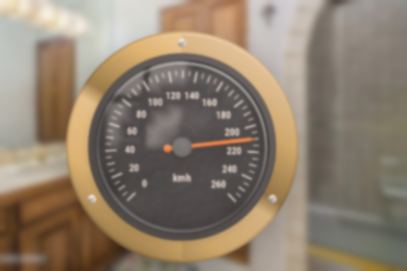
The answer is 210 km/h
